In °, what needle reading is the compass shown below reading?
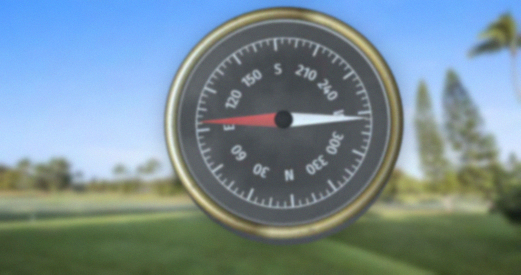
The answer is 95 °
